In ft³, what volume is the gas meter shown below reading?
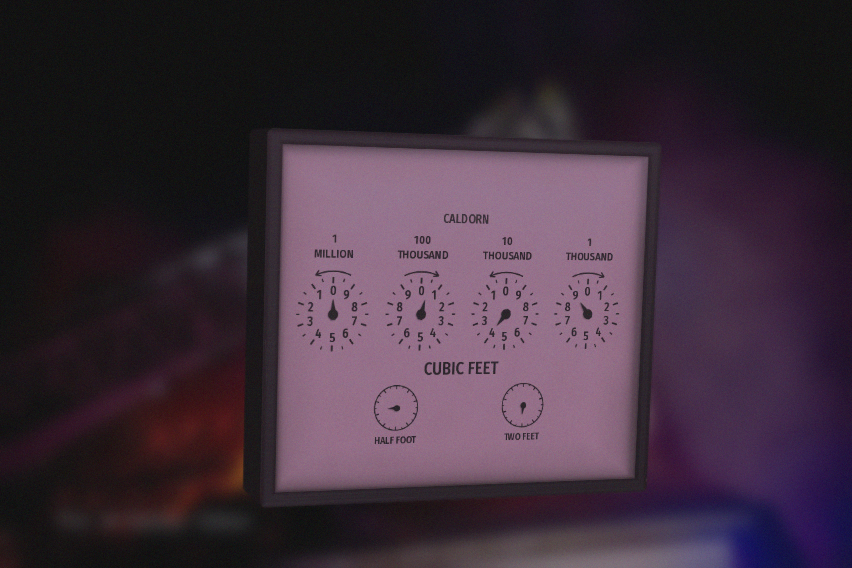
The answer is 3900 ft³
